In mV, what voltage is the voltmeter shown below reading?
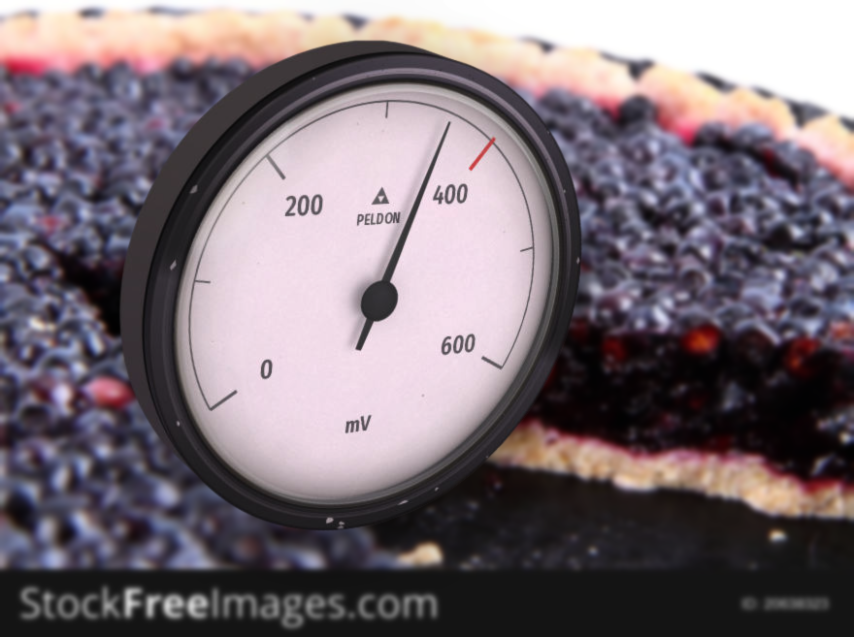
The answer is 350 mV
